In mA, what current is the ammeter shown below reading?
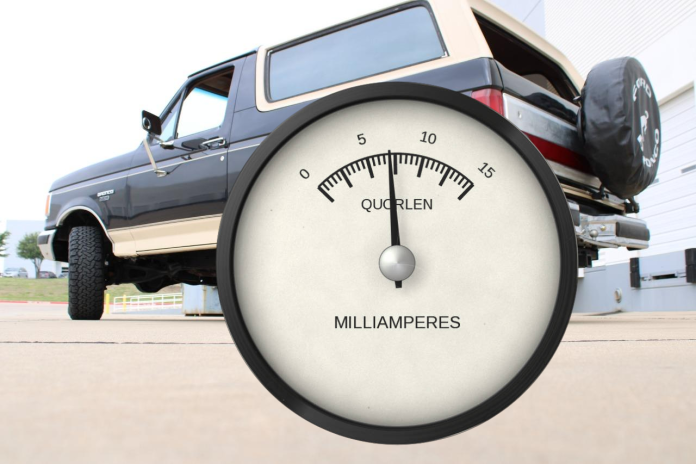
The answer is 7 mA
